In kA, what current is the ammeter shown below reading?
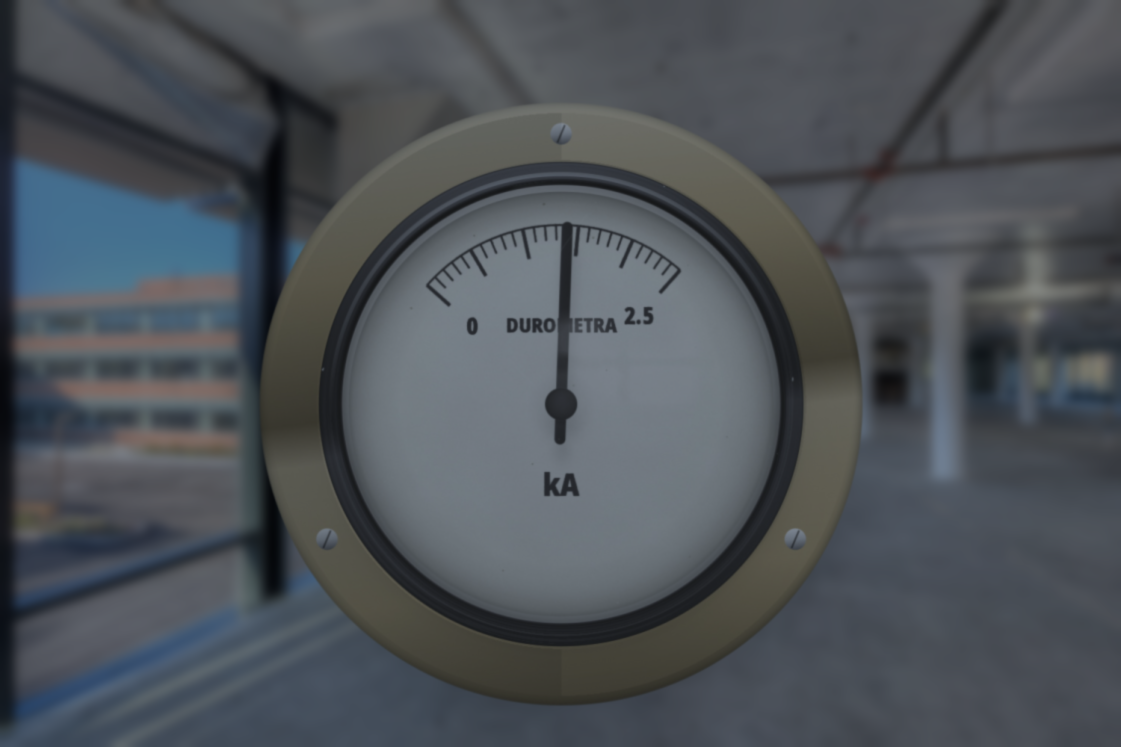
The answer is 1.4 kA
